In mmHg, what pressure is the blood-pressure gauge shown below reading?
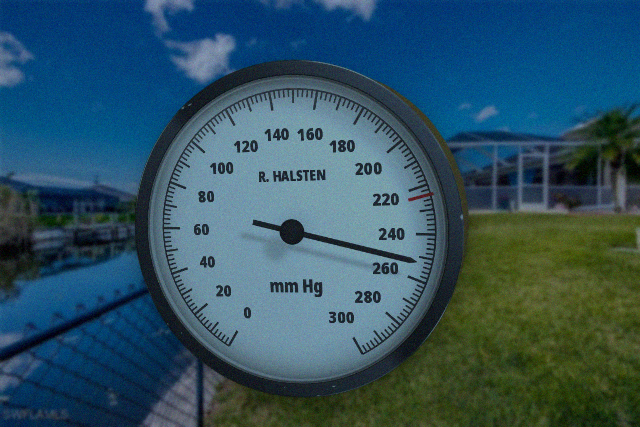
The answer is 252 mmHg
